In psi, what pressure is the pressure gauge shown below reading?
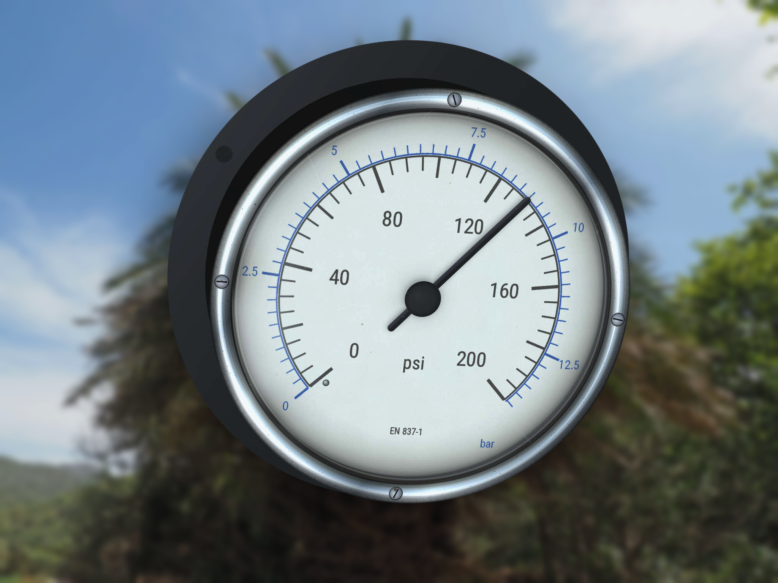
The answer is 130 psi
